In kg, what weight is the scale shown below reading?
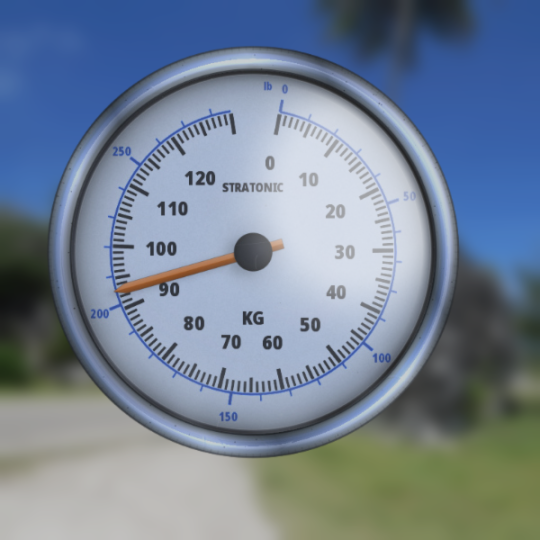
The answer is 93 kg
